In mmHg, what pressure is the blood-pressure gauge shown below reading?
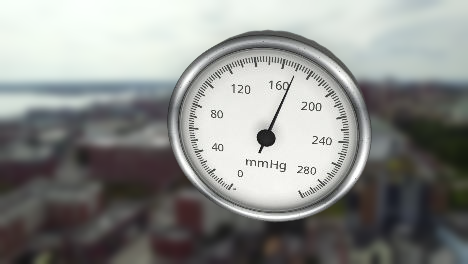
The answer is 170 mmHg
